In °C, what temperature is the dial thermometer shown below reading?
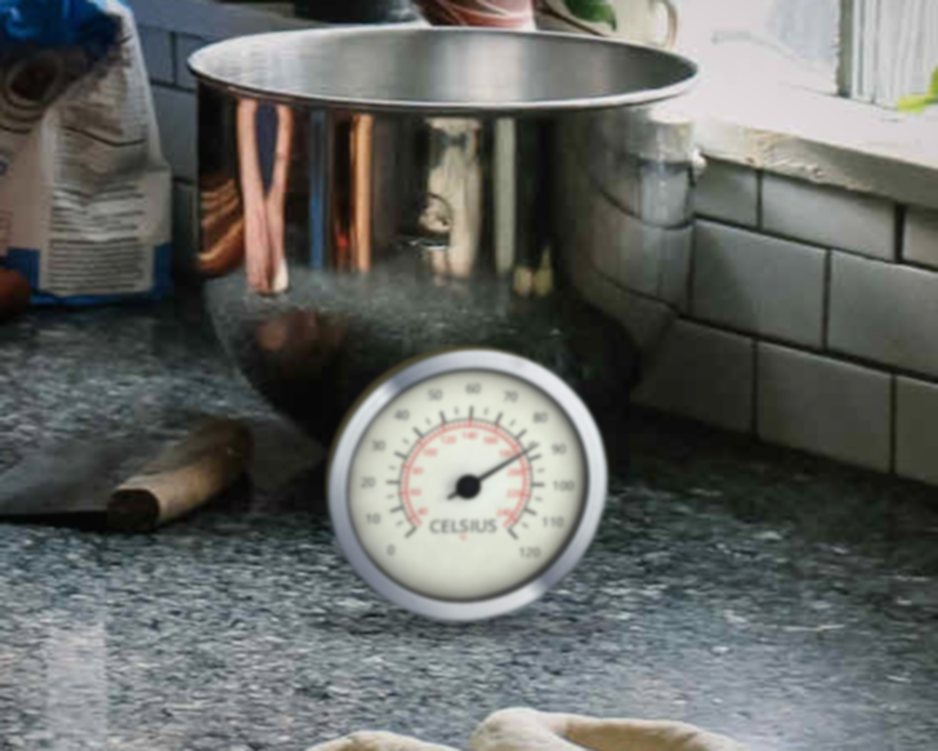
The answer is 85 °C
